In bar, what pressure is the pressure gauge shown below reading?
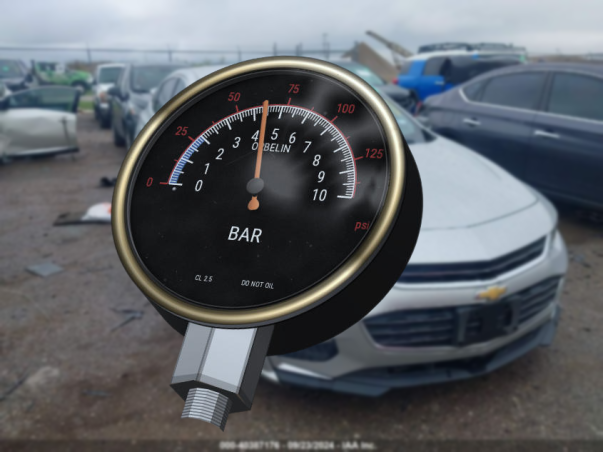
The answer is 4.5 bar
